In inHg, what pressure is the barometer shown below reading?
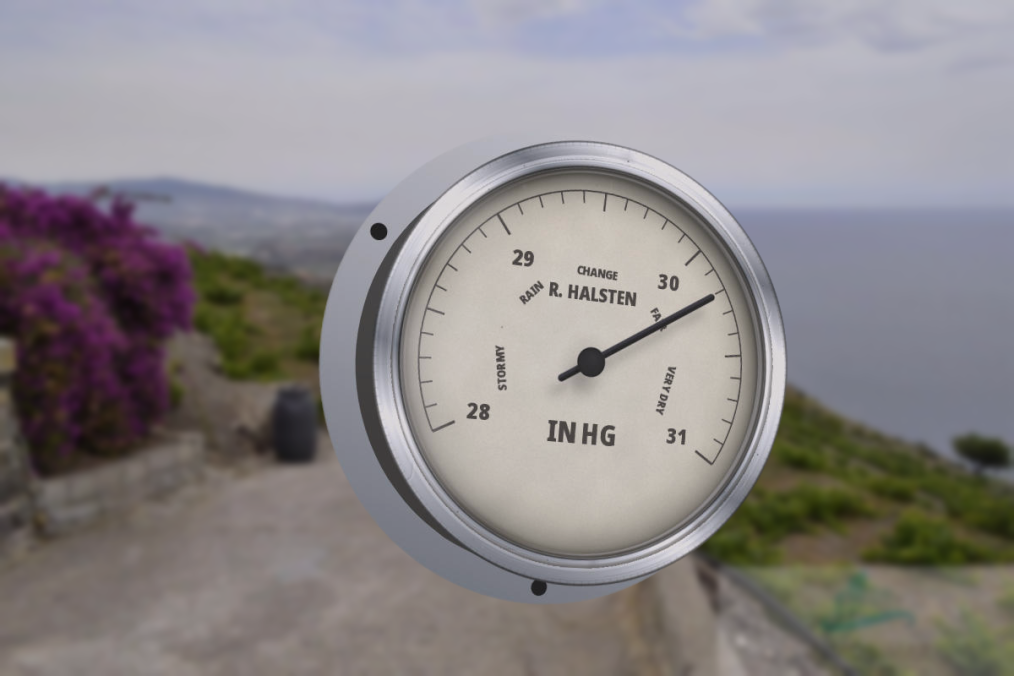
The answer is 30.2 inHg
